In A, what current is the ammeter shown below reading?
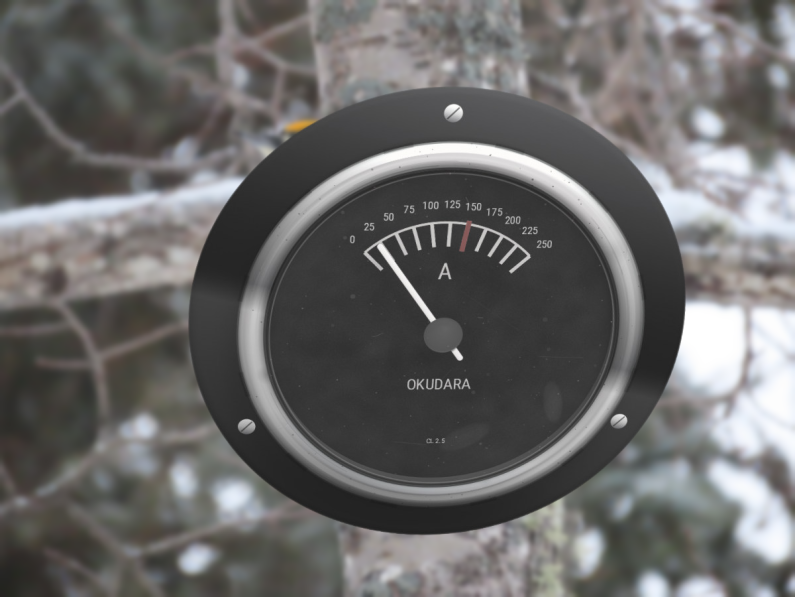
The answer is 25 A
